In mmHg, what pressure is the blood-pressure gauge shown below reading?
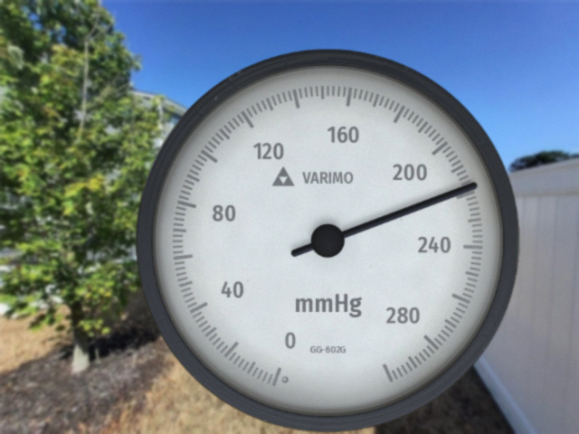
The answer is 218 mmHg
